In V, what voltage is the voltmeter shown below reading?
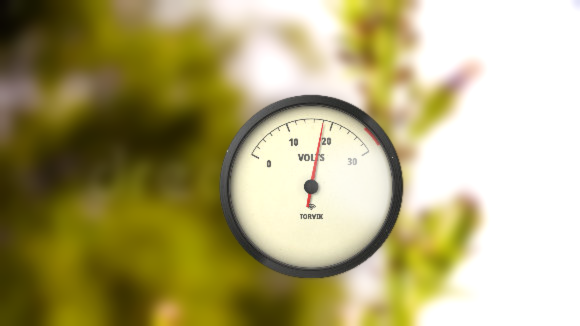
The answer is 18 V
